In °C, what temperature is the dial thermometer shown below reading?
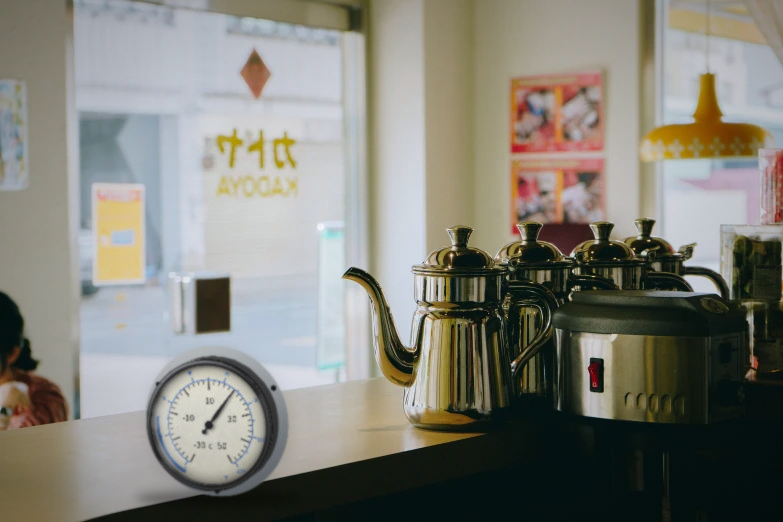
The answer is 20 °C
